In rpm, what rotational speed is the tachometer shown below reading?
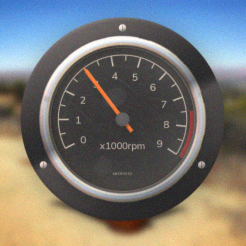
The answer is 3000 rpm
